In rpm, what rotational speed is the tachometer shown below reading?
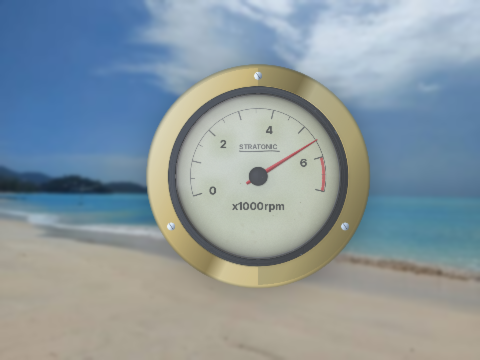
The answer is 5500 rpm
